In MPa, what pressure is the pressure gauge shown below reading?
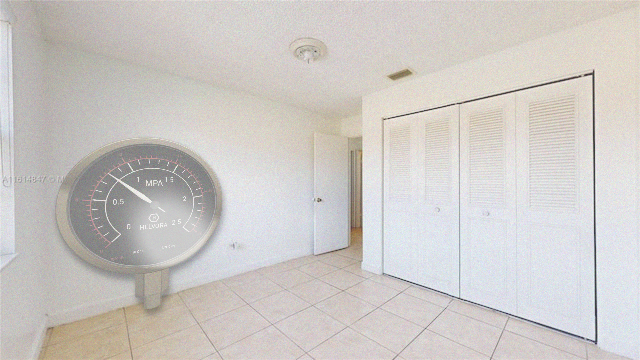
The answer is 0.8 MPa
